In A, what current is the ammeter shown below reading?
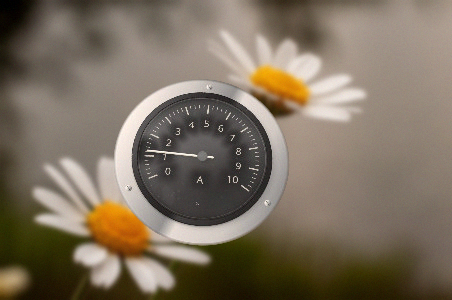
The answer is 1.2 A
